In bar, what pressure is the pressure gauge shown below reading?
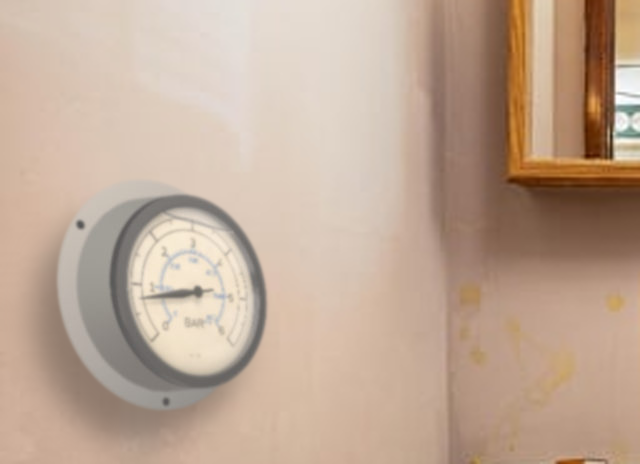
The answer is 0.75 bar
